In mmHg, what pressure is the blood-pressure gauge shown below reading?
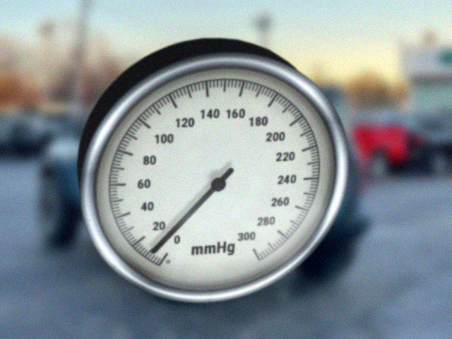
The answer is 10 mmHg
